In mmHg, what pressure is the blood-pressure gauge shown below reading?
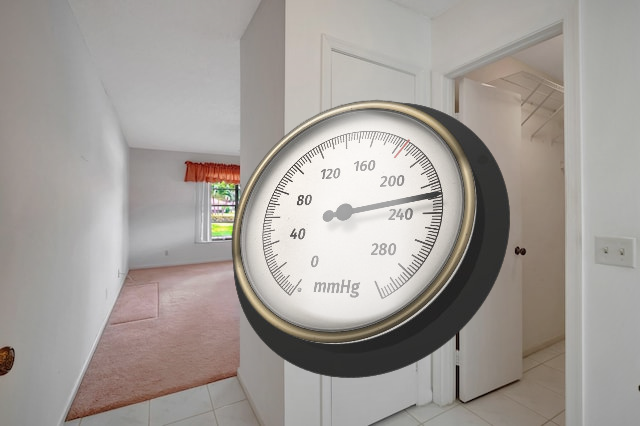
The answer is 230 mmHg
